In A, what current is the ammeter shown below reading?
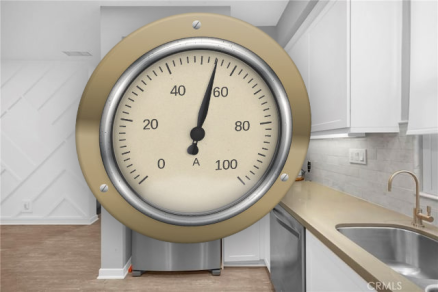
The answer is 54 A
